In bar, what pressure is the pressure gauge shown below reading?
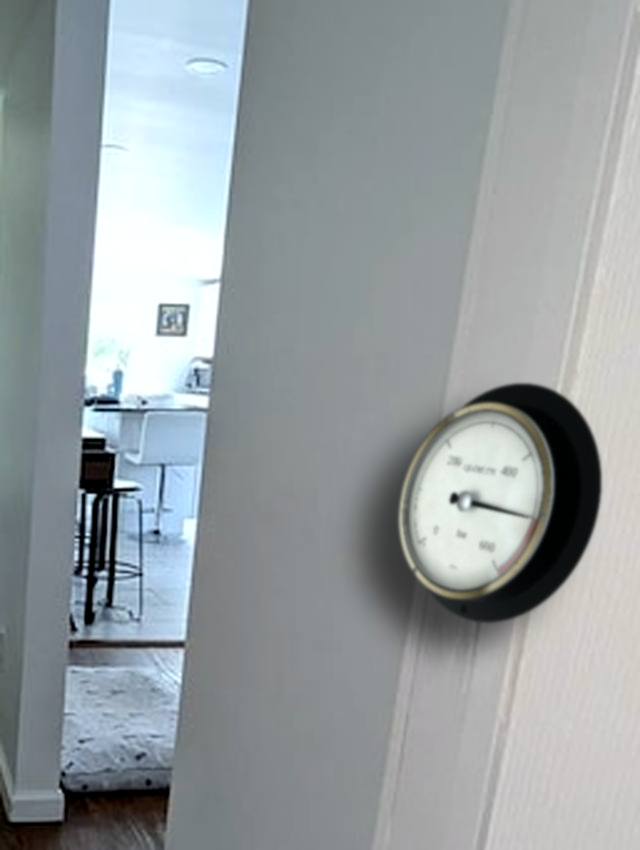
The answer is 500 bar
